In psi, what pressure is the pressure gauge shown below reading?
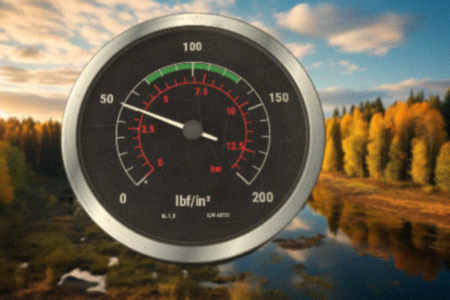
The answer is 50 psi
